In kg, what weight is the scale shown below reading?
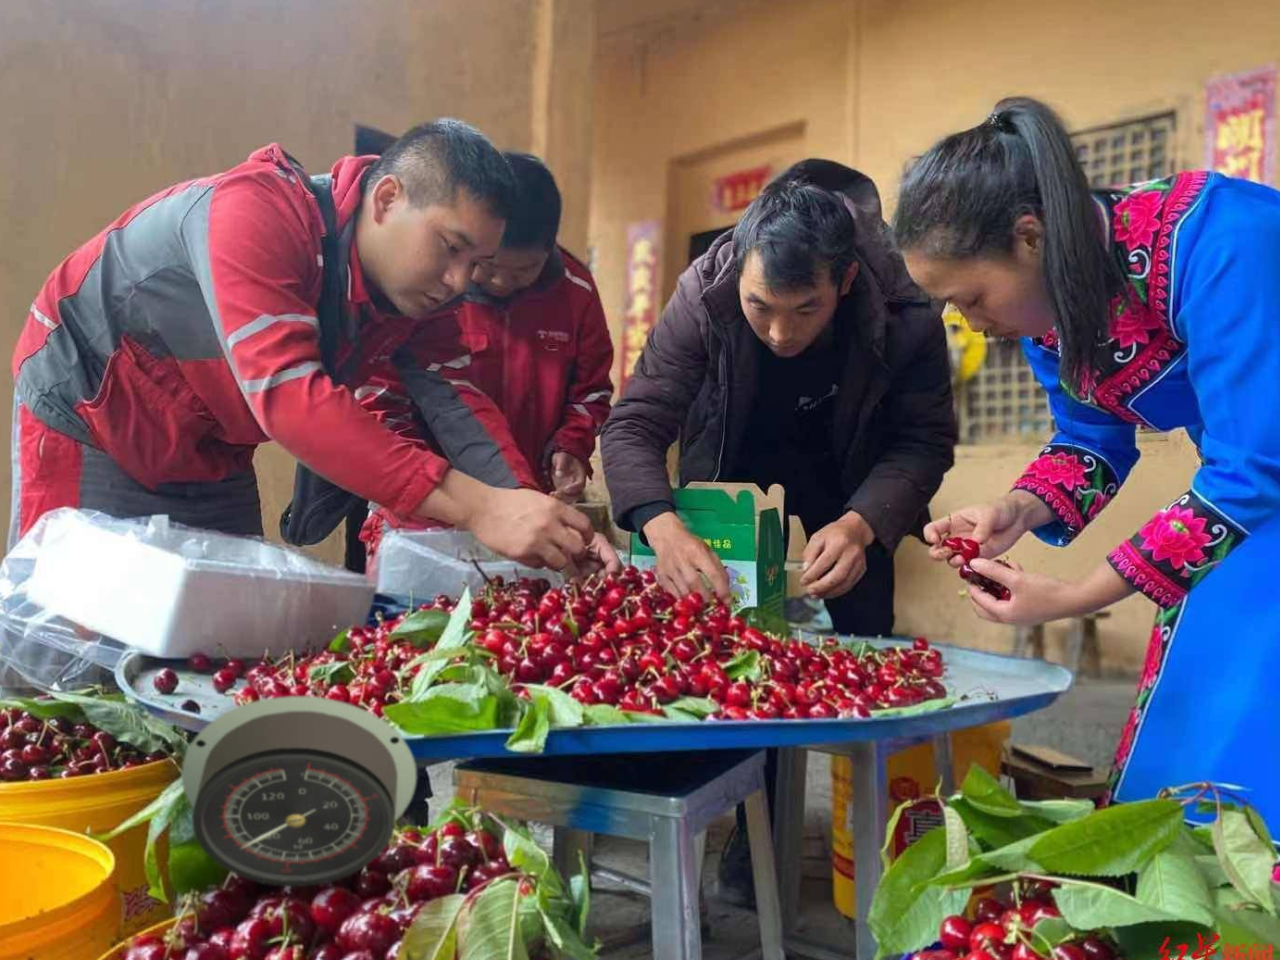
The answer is 85 kg
